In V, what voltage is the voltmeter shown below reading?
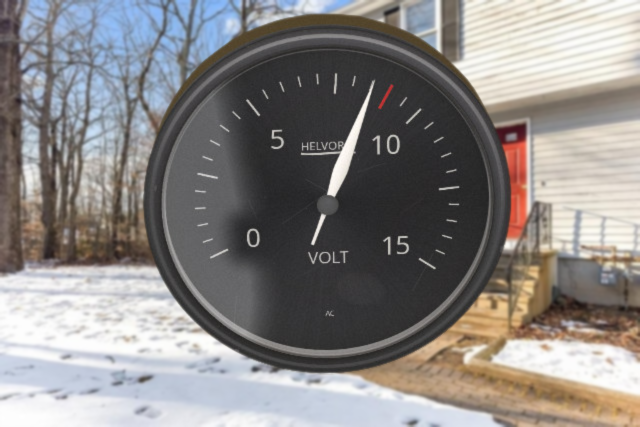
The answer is 8.5 V
